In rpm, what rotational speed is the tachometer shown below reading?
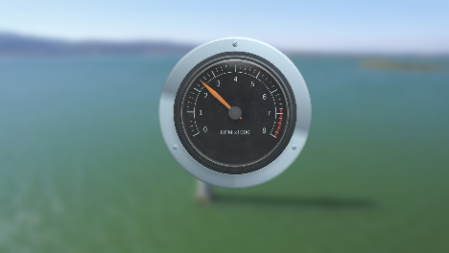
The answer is 2400 rpm
